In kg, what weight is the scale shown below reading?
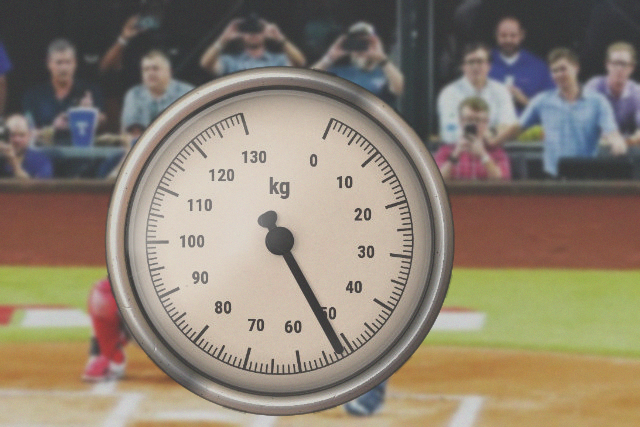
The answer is 52 kg
